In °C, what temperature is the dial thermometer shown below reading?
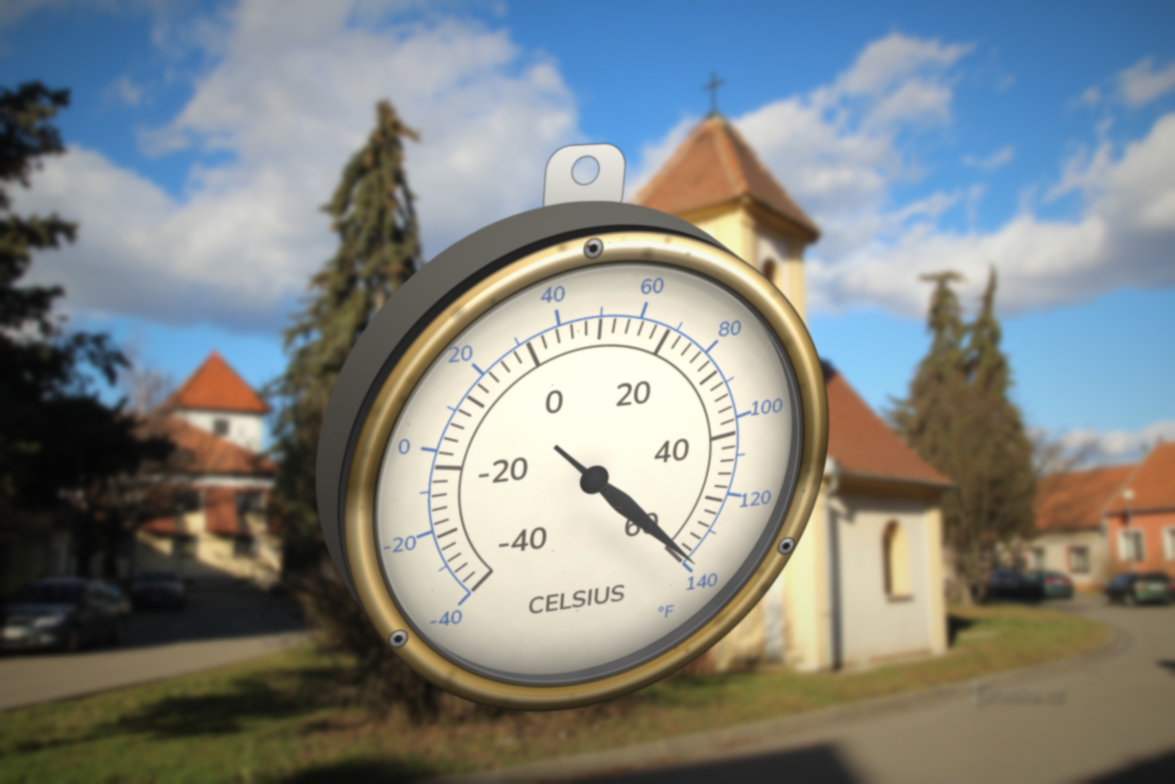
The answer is 59 °C
